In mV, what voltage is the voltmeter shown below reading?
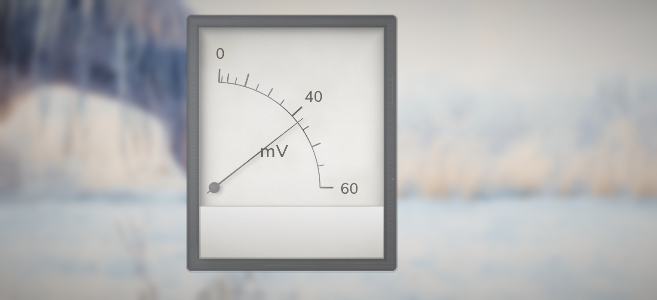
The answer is 42.5 mV
